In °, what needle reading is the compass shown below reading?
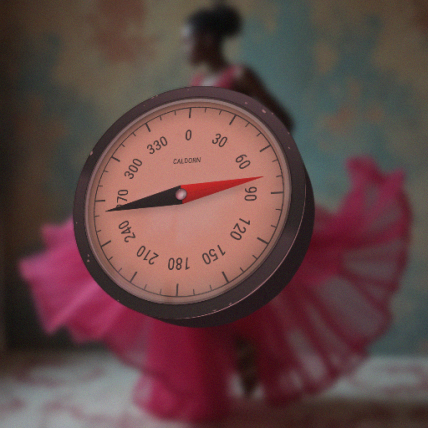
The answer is 80 °
